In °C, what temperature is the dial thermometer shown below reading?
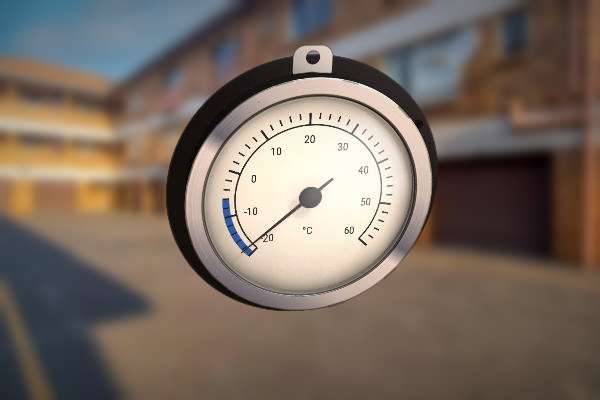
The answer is -18 °C
